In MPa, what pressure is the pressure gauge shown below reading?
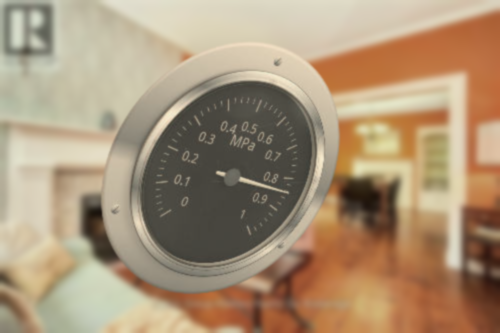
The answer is 0.84 MPa
